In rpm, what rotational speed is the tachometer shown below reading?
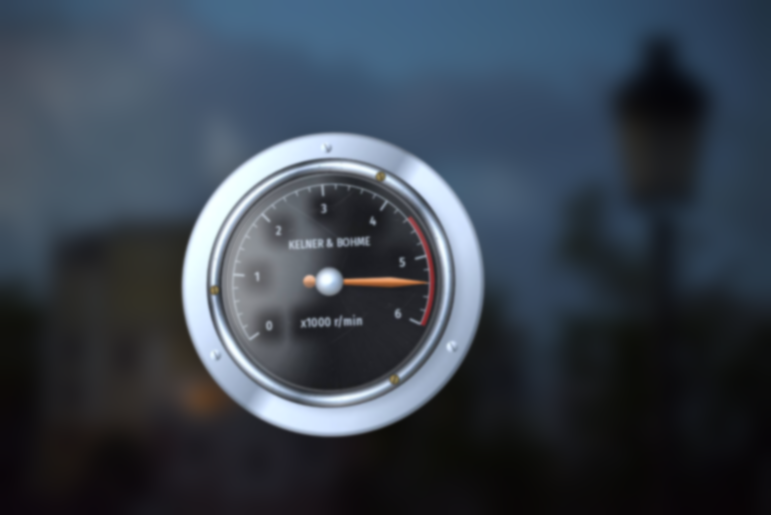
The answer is 5400 rpm
